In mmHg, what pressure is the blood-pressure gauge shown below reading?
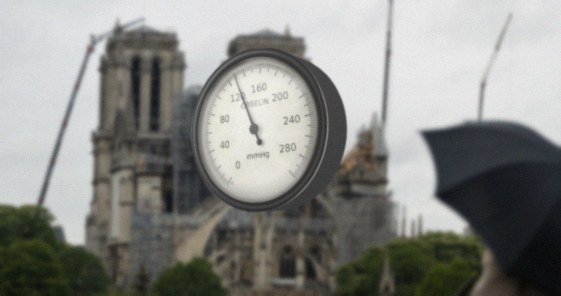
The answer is 130 mmHg
